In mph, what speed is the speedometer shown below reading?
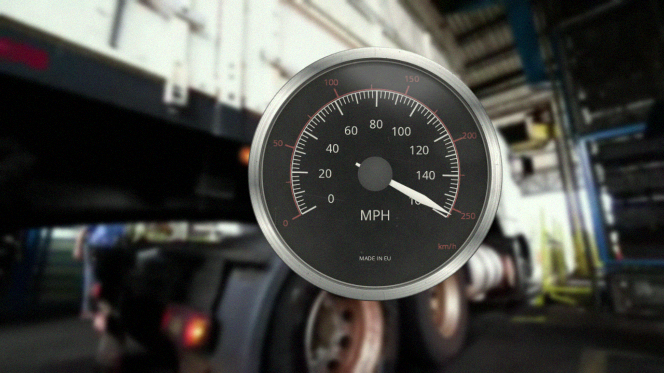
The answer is 158 mph
